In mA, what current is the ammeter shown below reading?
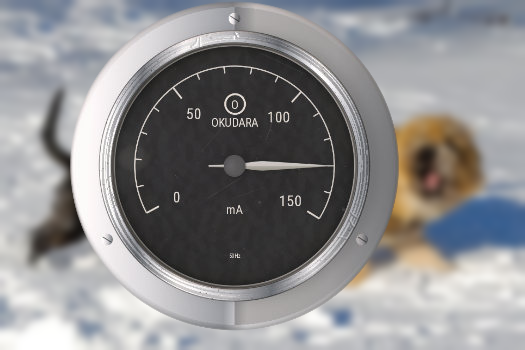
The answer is 130 mA
